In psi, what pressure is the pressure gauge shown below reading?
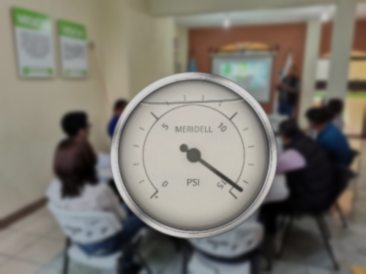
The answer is 14.5 psi
